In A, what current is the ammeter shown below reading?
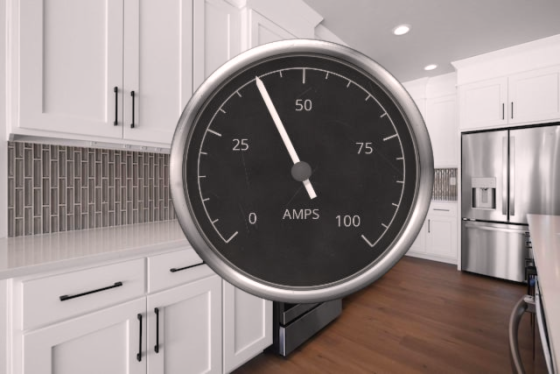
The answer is 40 A
